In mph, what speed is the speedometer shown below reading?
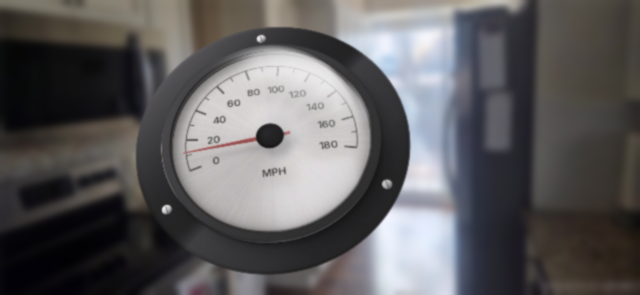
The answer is 10 mph
